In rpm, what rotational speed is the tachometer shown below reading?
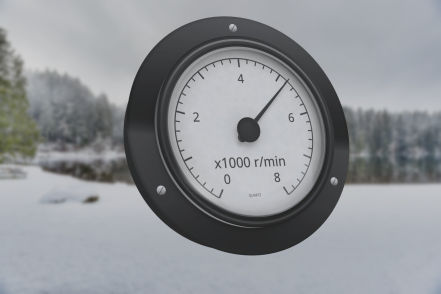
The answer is 5200 rpm
